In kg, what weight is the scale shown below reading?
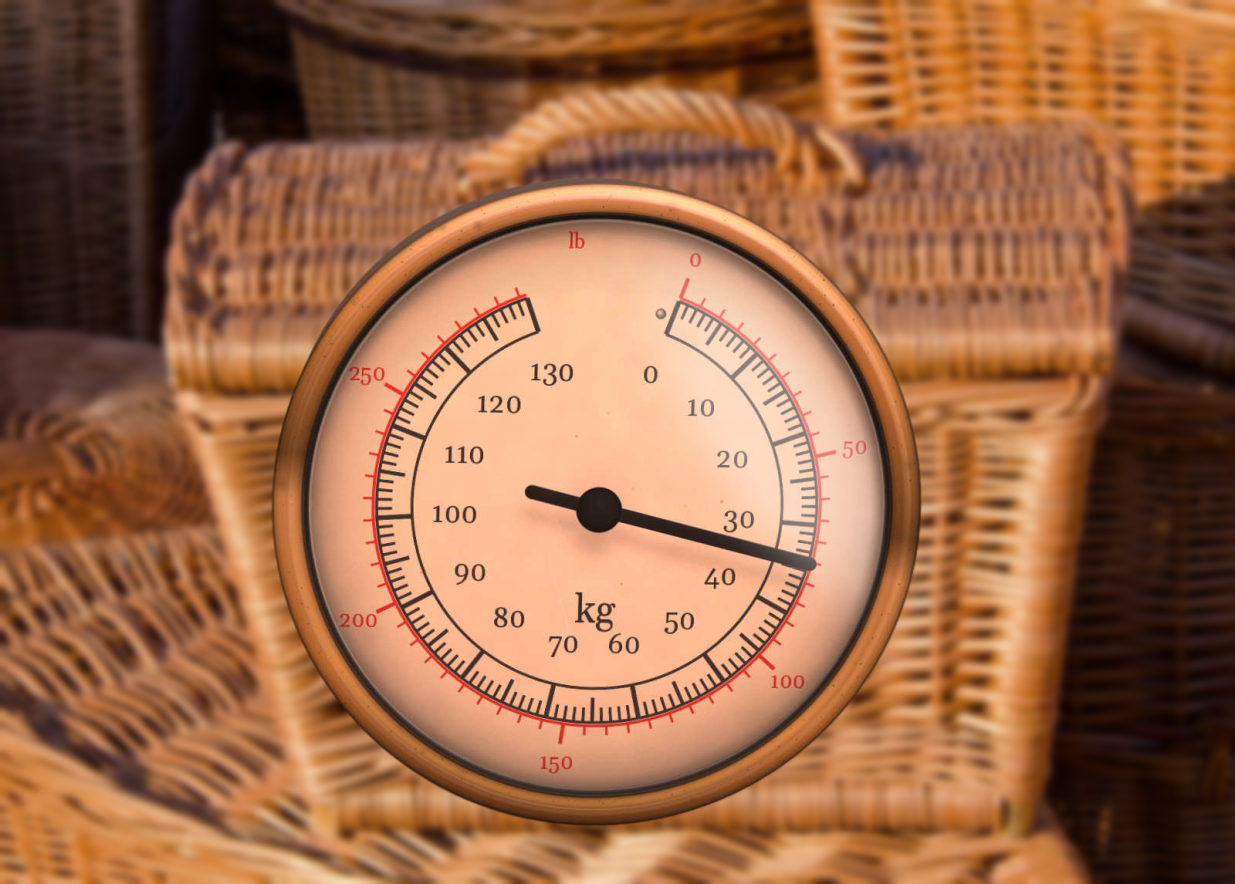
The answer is 34 kg
